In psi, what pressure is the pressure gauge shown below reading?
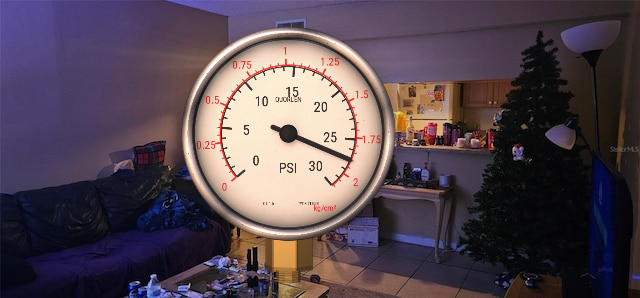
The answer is 27 psi
